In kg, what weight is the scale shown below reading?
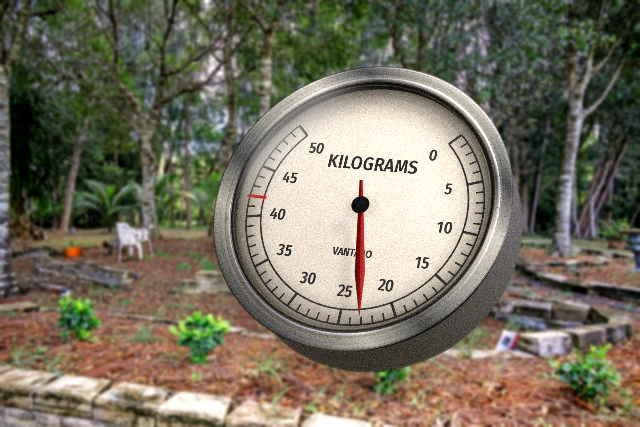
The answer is 23 kg
